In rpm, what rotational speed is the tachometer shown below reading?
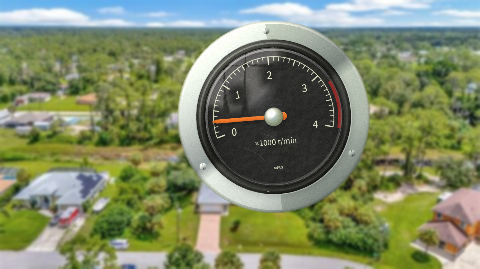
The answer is 300 rpm
